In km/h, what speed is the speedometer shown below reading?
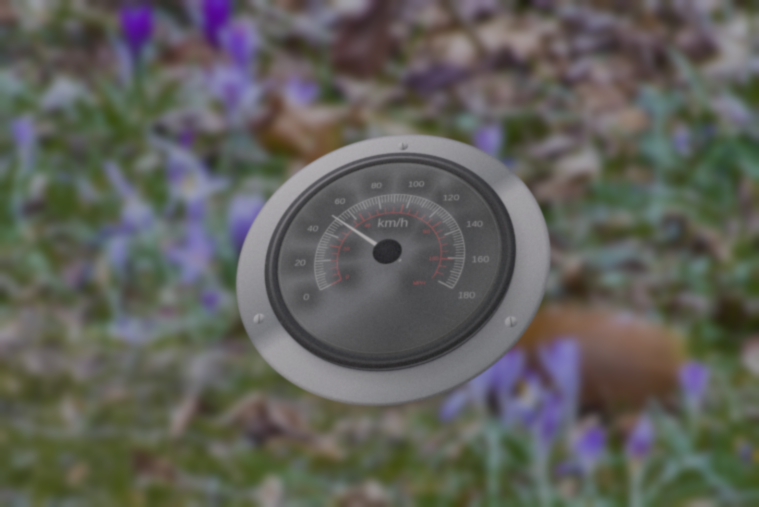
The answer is 50 km/h
